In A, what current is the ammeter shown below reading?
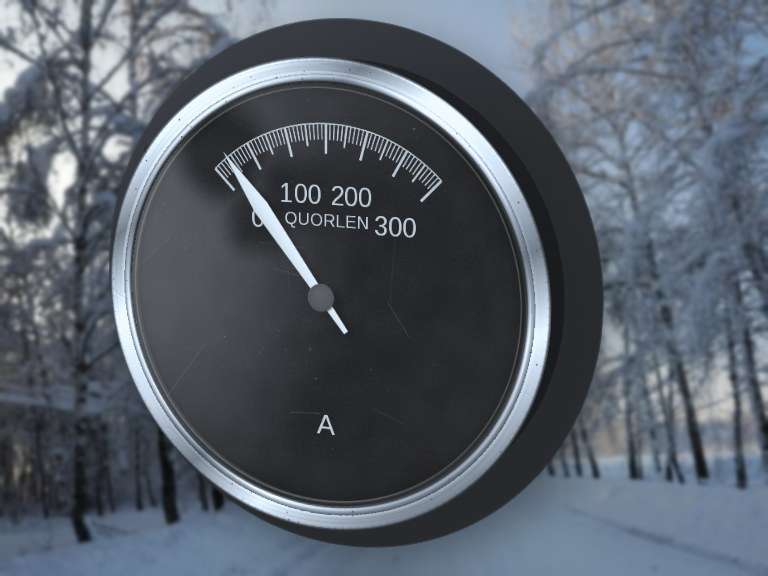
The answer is 25 A
